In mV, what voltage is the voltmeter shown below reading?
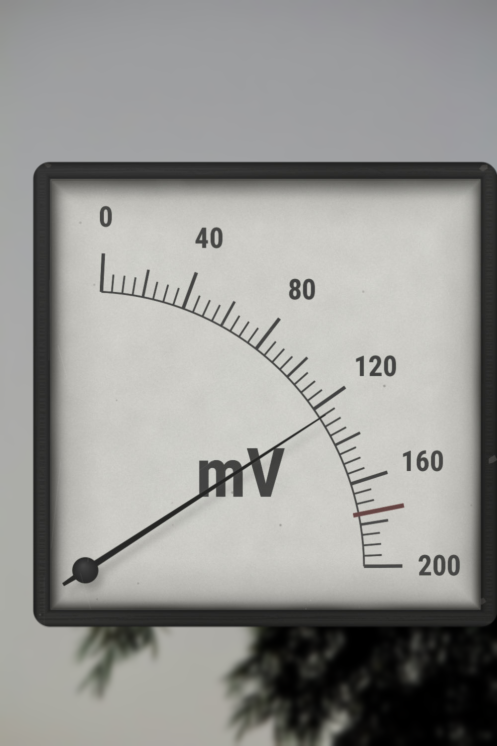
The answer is 125 mV
